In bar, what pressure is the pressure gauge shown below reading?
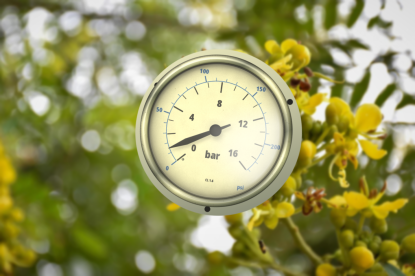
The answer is 1 bar
